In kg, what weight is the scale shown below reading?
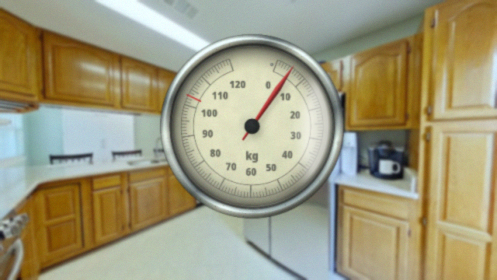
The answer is 5 kg
